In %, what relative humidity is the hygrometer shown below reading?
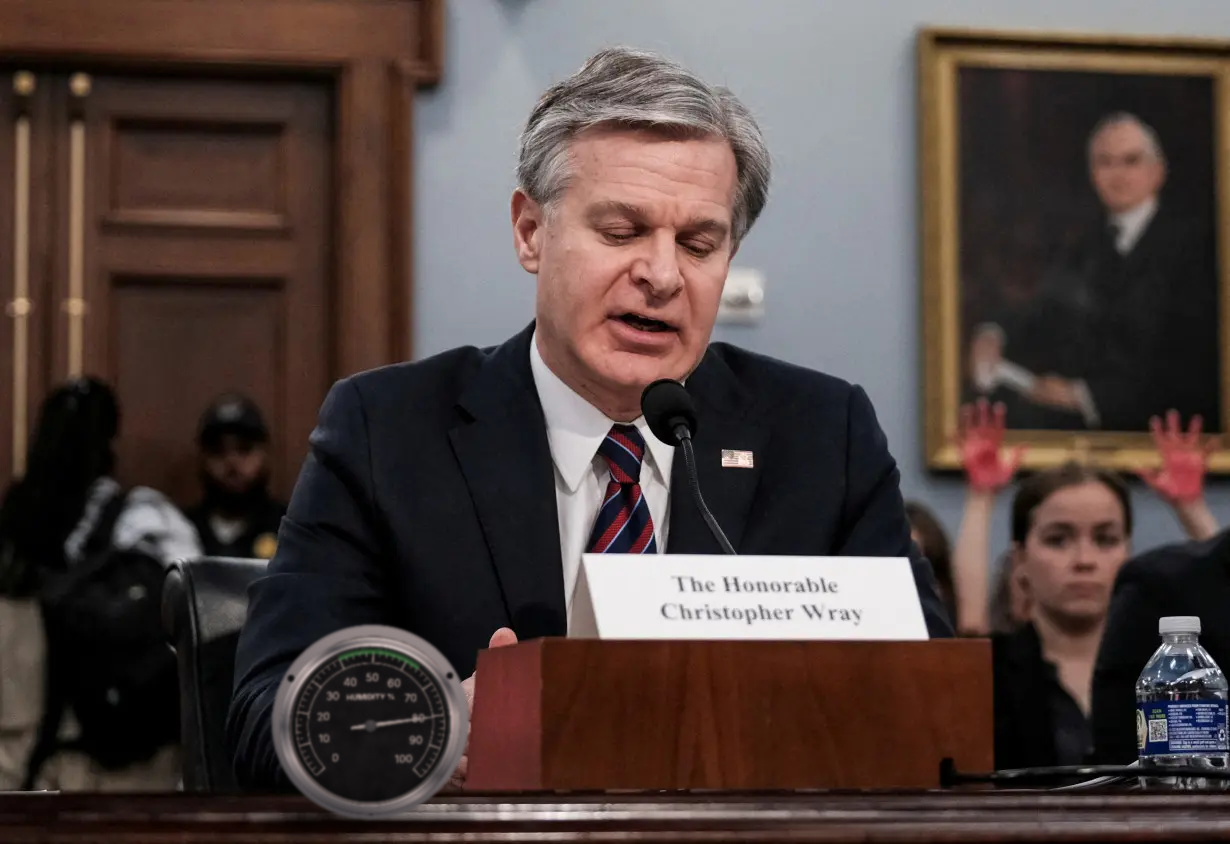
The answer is 80 %
